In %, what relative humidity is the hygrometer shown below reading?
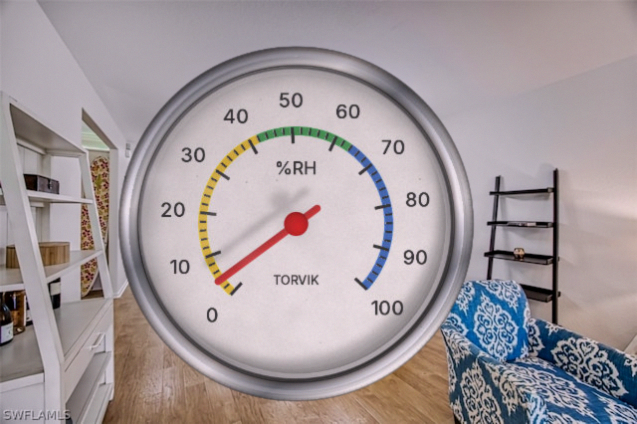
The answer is 4 %
